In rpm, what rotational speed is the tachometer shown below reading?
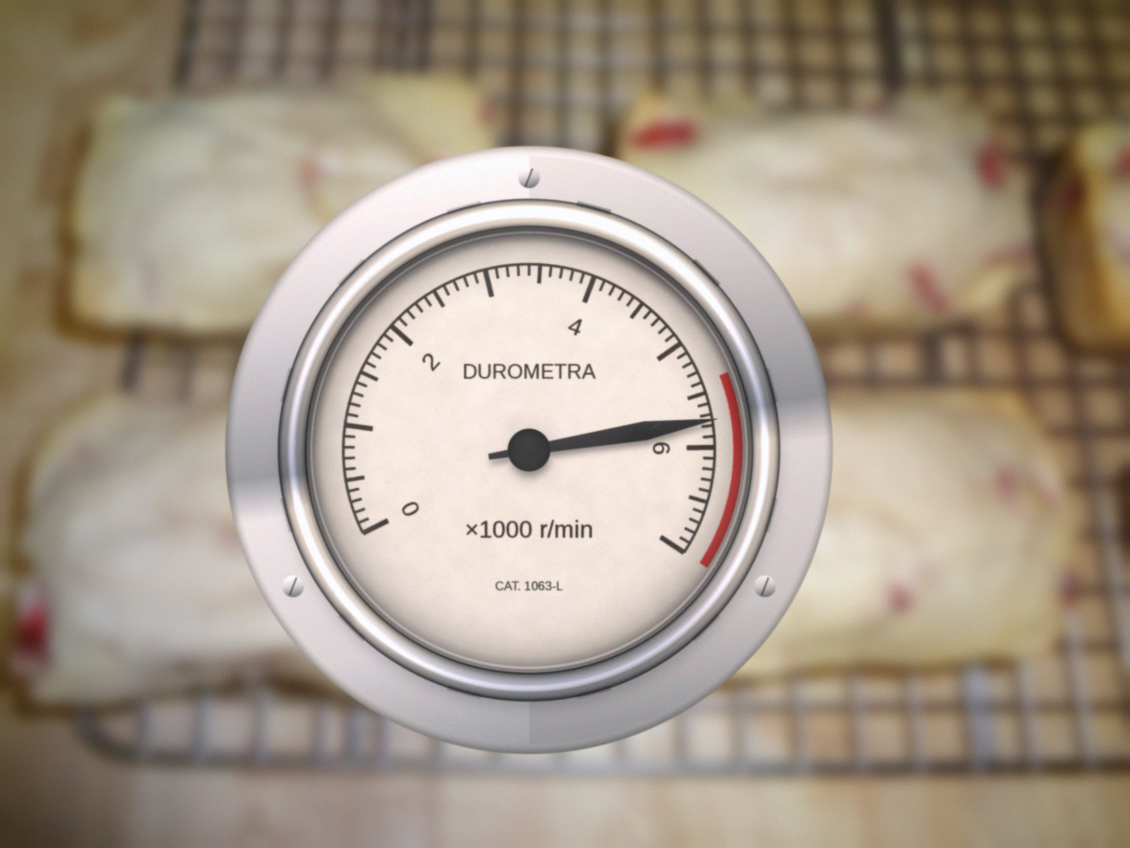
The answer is 5750 rpm
